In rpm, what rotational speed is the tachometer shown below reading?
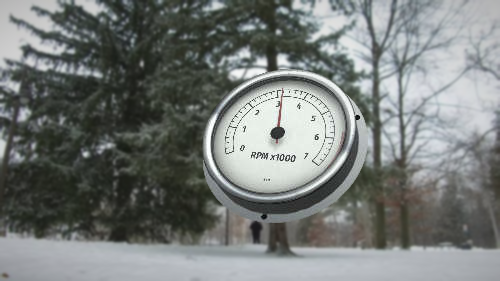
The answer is 3200 rpm
